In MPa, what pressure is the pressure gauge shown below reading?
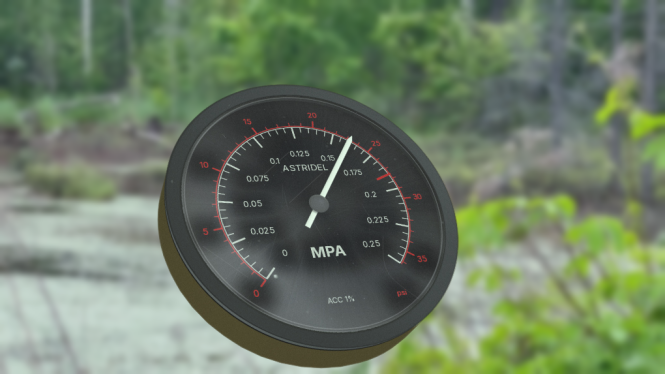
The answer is 0.16 MPa
